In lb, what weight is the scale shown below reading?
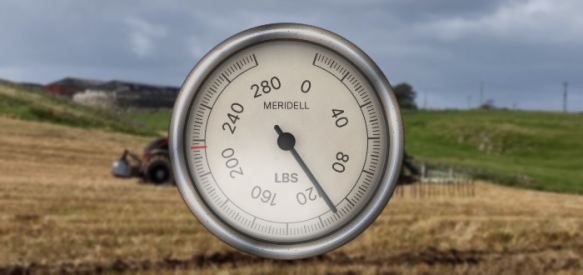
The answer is 110 lb
